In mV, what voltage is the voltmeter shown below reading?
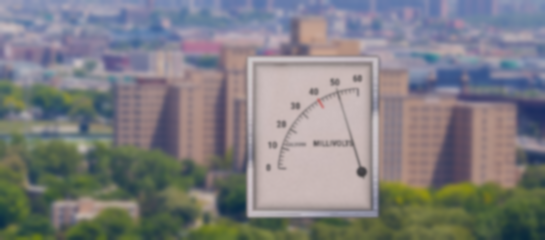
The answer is 50 mV
